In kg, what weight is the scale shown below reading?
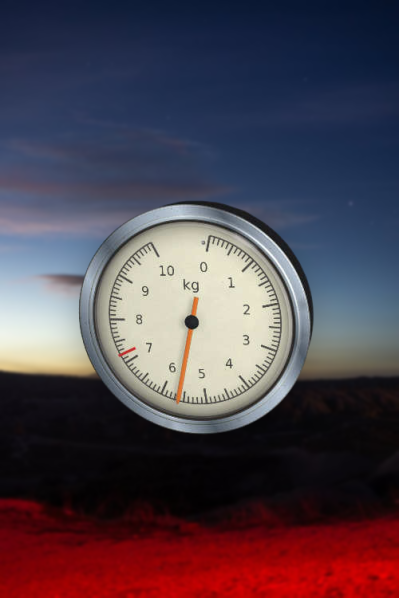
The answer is 5.6 kg
